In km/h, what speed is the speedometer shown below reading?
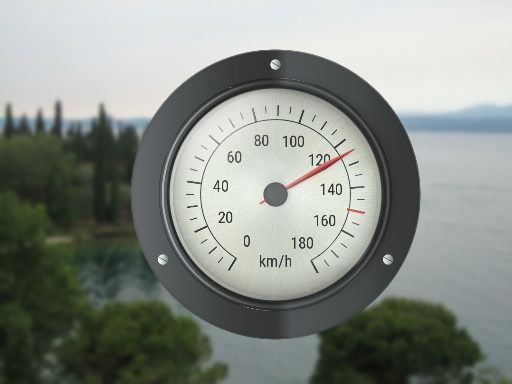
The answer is 125 km/h
